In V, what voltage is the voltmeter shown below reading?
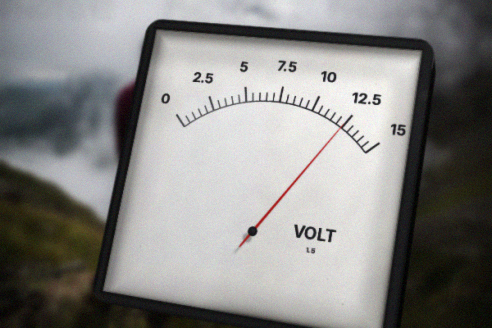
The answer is 12.5 V
